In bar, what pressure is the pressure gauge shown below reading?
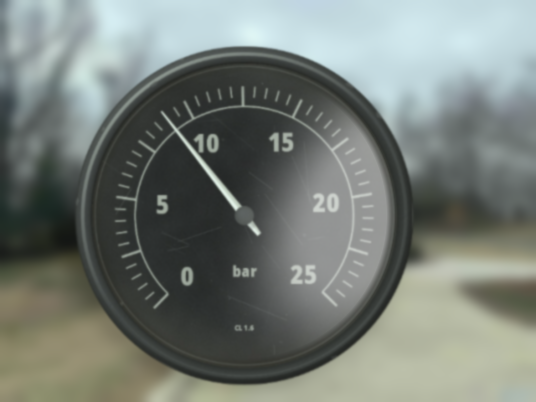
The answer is 9 bar
